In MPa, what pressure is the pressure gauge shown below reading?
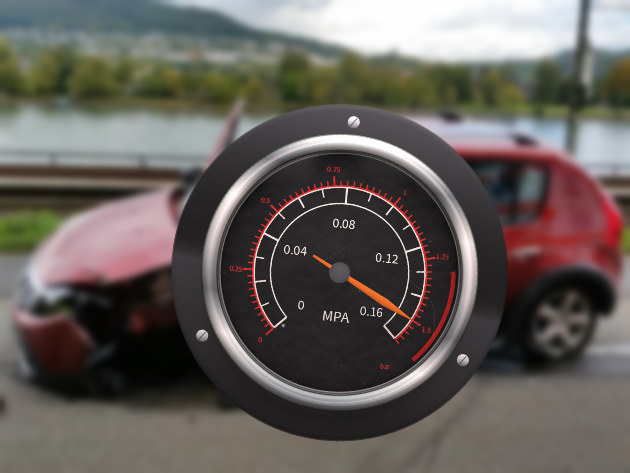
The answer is 0.15 MPa
